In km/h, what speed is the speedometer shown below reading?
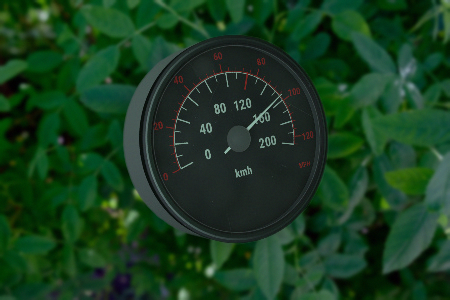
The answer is 155 km/h
